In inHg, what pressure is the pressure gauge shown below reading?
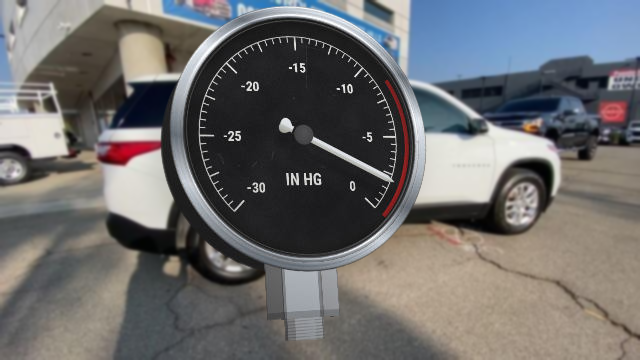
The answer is -2 inHg
